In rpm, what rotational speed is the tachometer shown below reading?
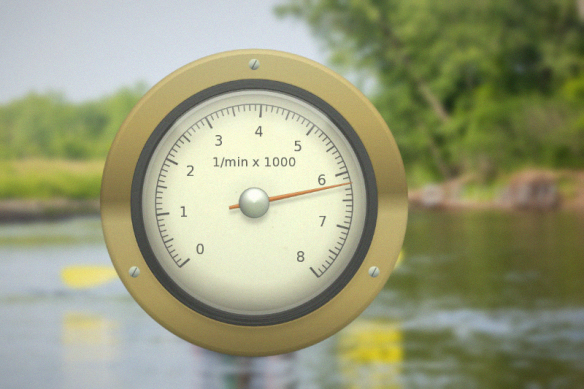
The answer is 6200 rpm
